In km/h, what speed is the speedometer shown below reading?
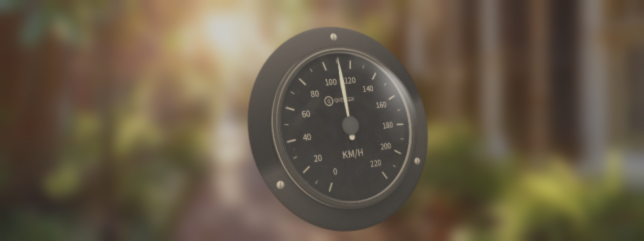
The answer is 110 km/h
